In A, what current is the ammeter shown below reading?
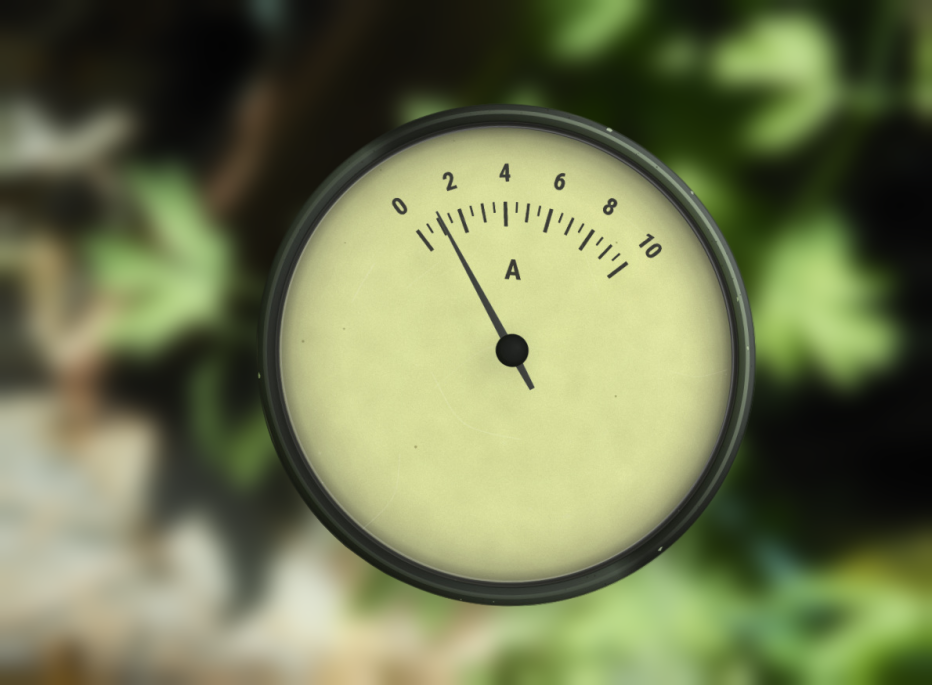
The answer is 1 A
